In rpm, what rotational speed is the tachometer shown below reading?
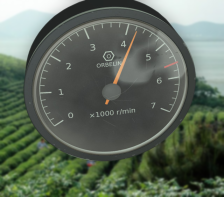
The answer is 4200 rpm
